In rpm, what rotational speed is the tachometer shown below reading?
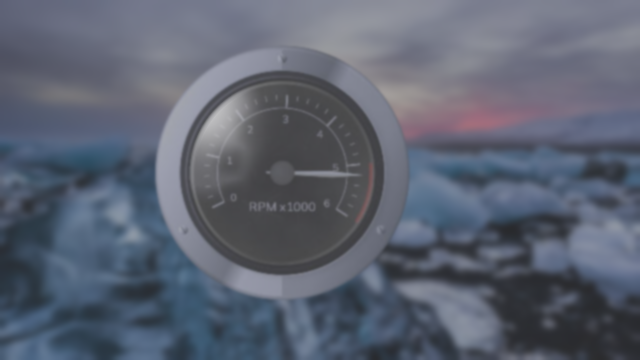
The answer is 5200 rpm
